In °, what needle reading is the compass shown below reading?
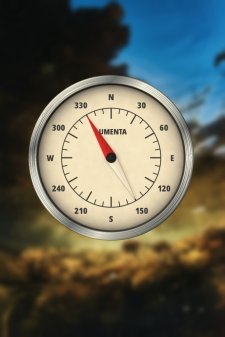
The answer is 330 °
